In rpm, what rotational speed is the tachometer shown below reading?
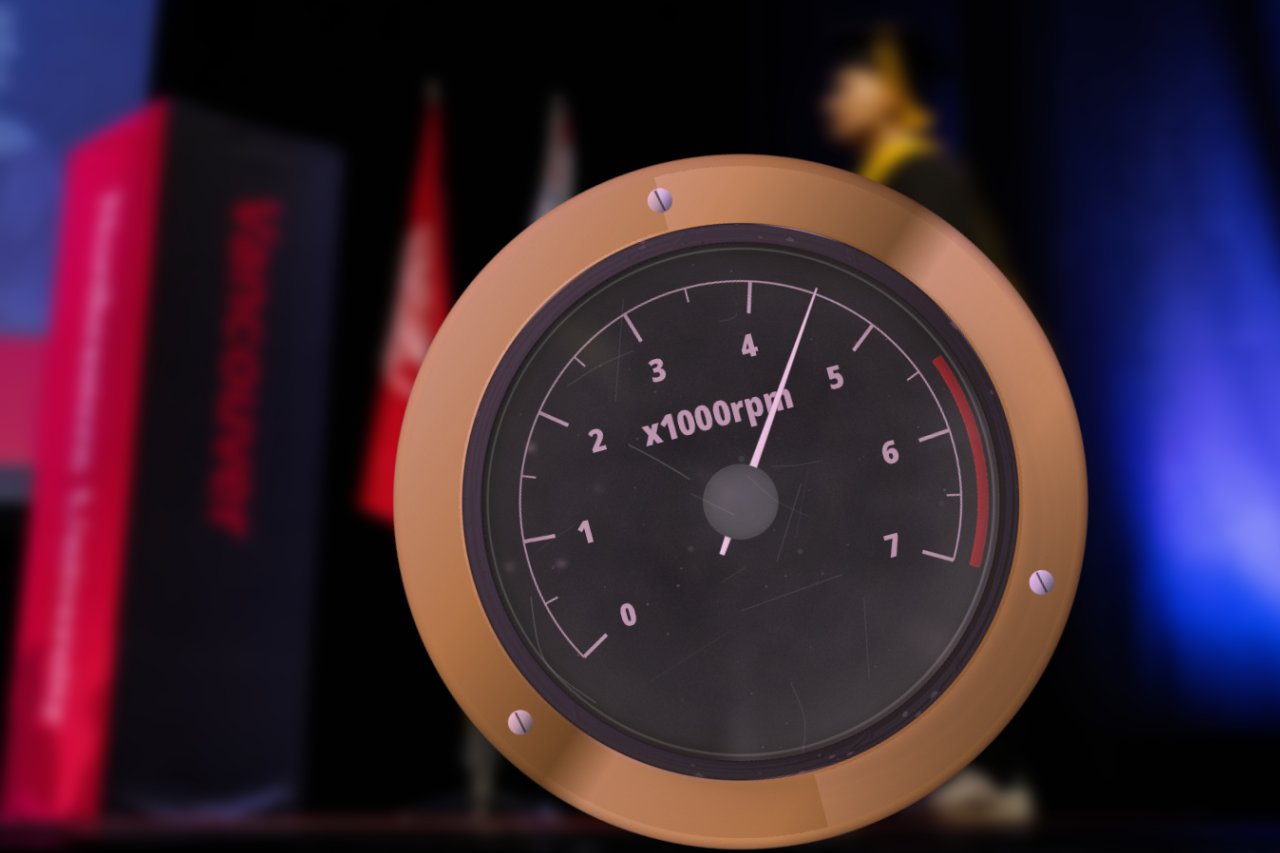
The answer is 4500 rpm
